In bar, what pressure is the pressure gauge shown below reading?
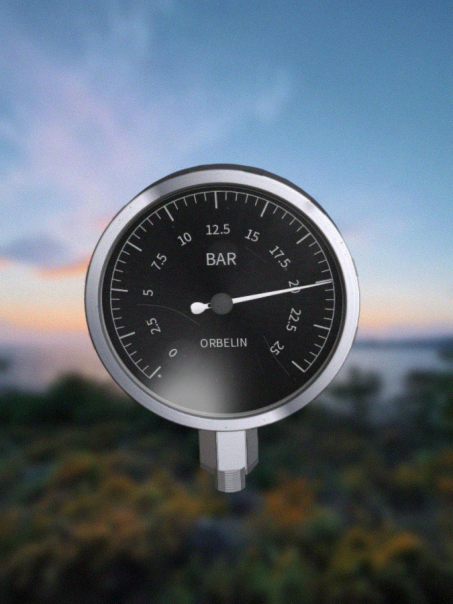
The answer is 20 bar
